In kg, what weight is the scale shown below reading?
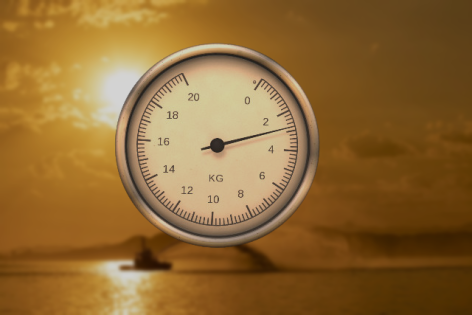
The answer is 2.8 kg
